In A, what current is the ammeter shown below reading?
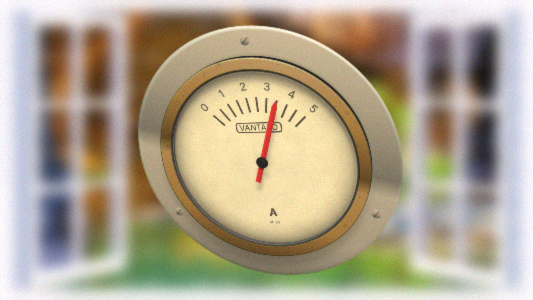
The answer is 3.5 A
